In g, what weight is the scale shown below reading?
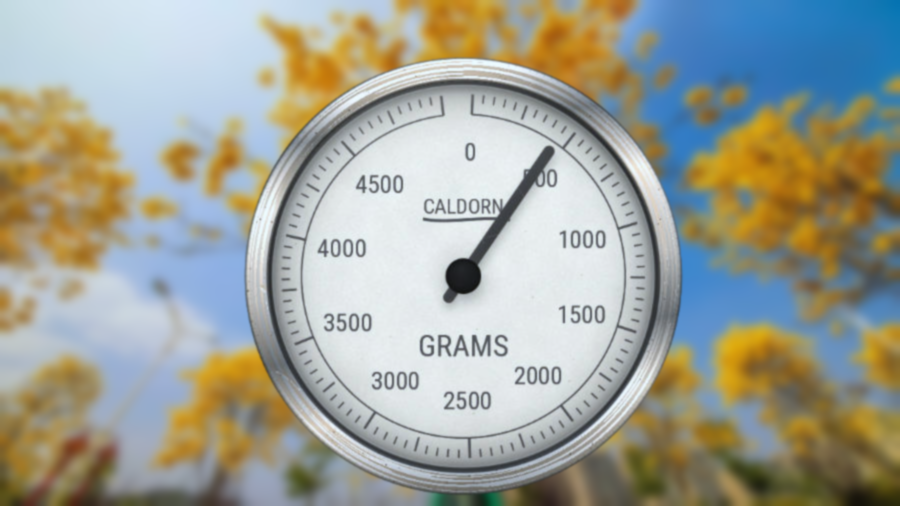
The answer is 450 g
